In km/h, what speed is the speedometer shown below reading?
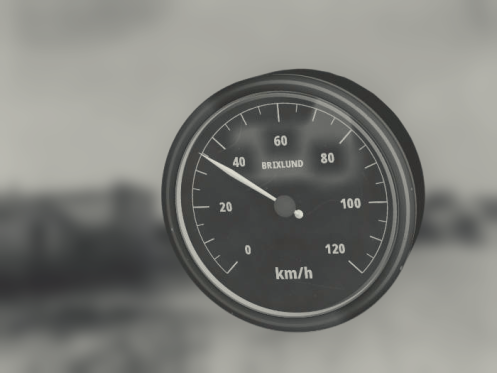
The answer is 35 km/h
